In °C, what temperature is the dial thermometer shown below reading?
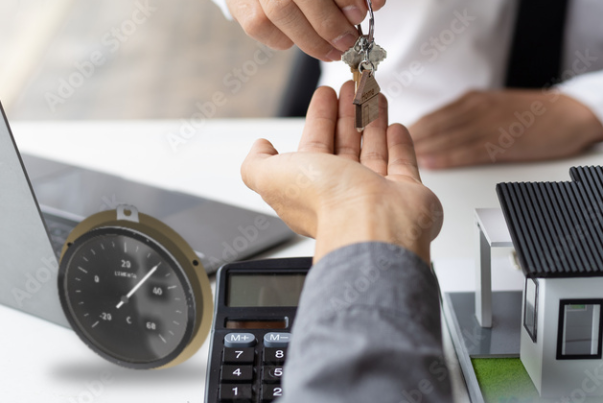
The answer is 32 °C
